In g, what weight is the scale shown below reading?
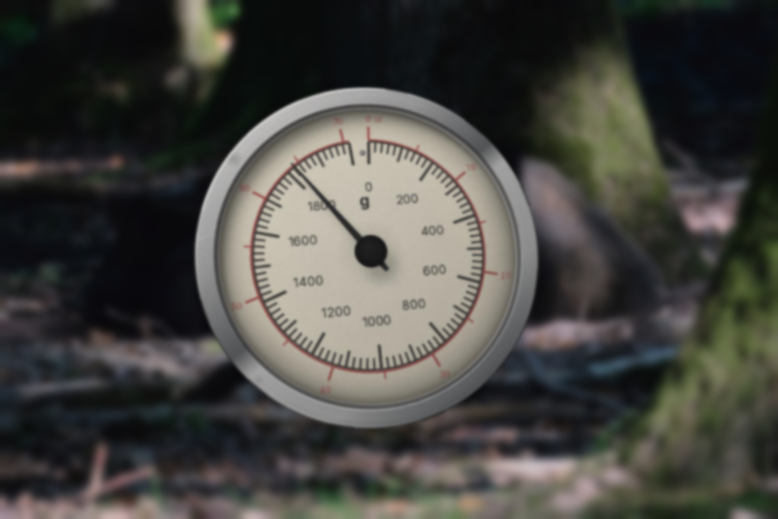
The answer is 1820 g
